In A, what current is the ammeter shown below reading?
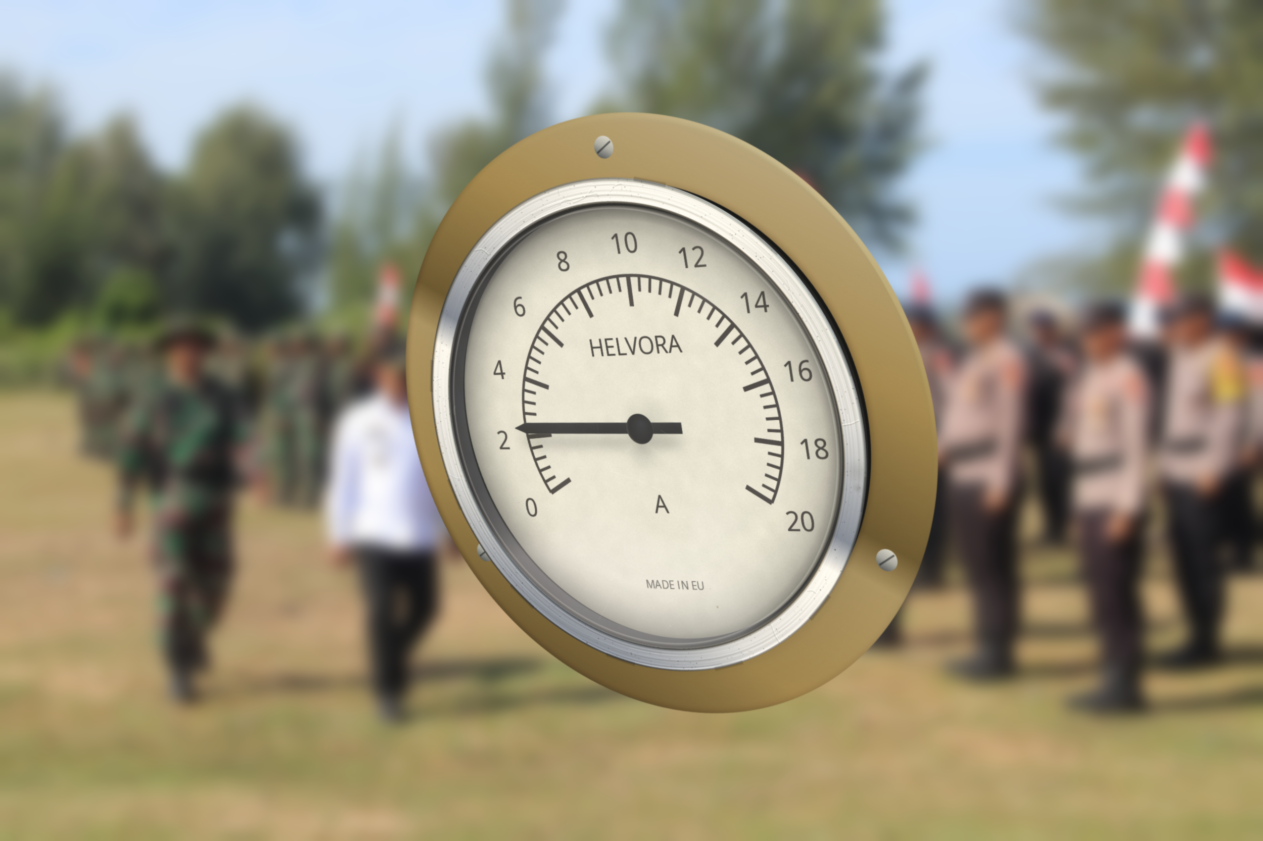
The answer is 2.4 A
